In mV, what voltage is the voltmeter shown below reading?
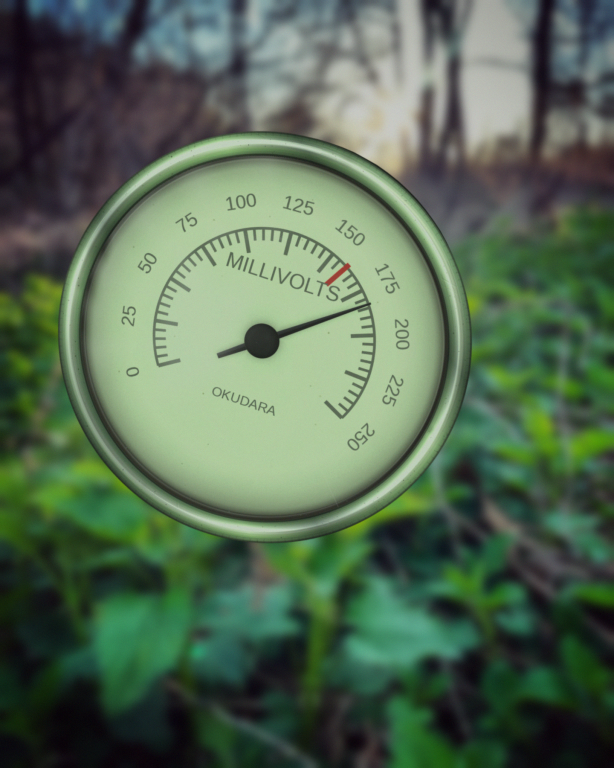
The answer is 182.5 mV
